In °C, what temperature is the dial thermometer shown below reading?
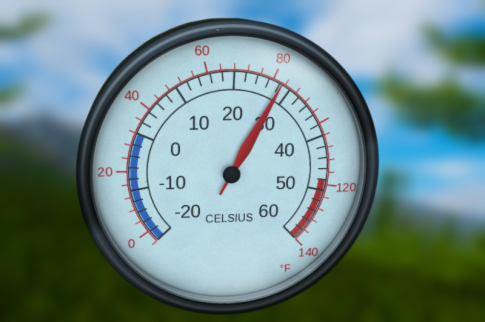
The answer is 28 °C
